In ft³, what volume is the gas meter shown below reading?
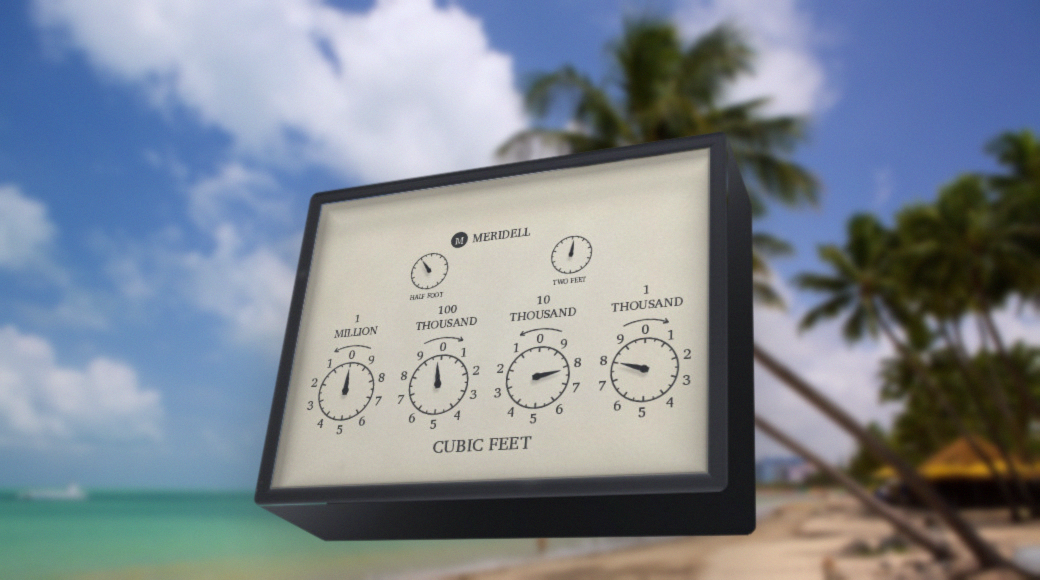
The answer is 997800 ft³
